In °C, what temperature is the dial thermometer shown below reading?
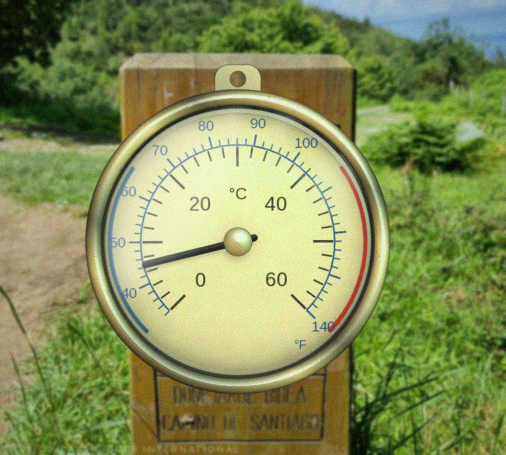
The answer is 7 °C
